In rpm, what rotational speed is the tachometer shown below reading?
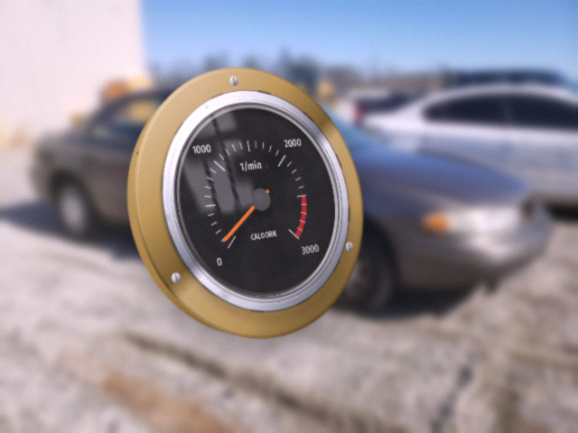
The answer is 100 rpm
